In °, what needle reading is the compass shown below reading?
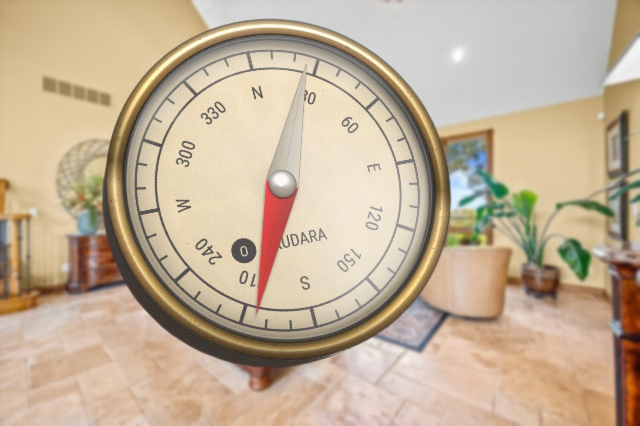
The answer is 205 °
